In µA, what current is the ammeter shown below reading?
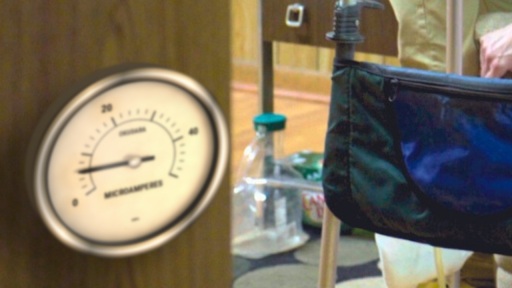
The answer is 6 µA
